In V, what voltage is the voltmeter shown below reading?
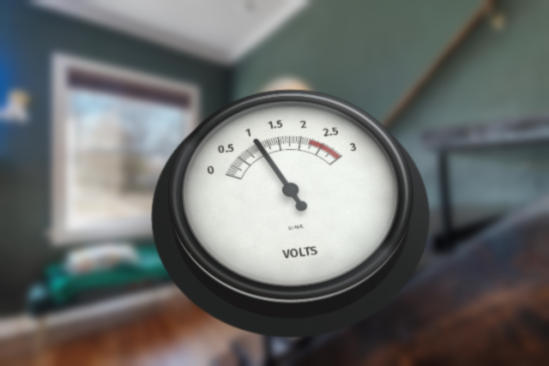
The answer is 1 V
